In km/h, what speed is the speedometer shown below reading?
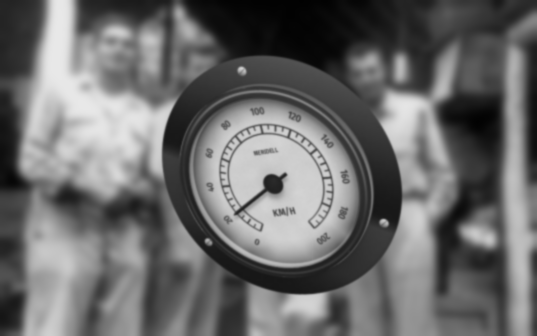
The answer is 20 km/h
